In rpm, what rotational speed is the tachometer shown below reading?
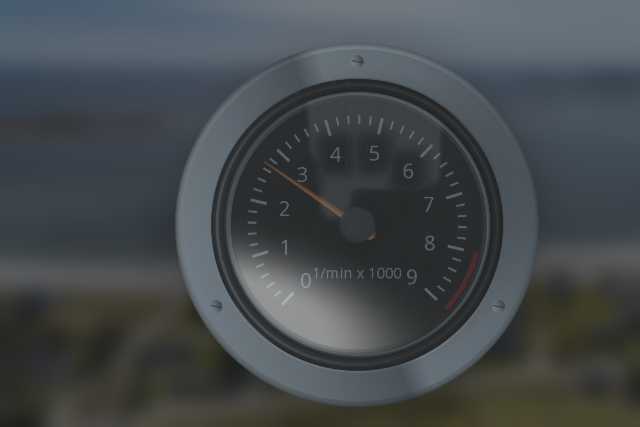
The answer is 2700 rpm
